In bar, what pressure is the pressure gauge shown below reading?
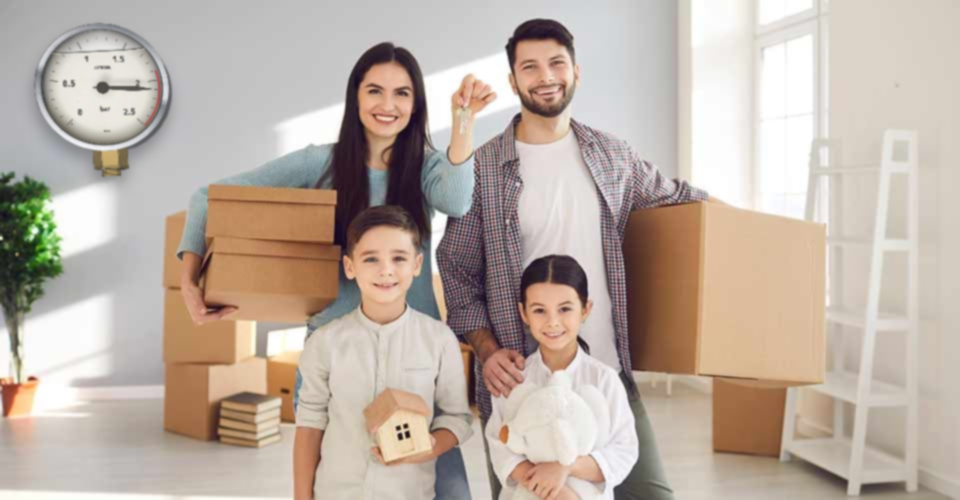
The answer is 2.1 bar
